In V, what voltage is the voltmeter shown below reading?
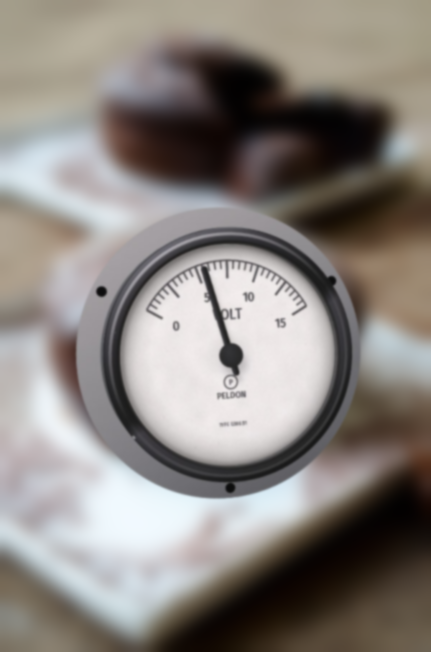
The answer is 5.5 V
